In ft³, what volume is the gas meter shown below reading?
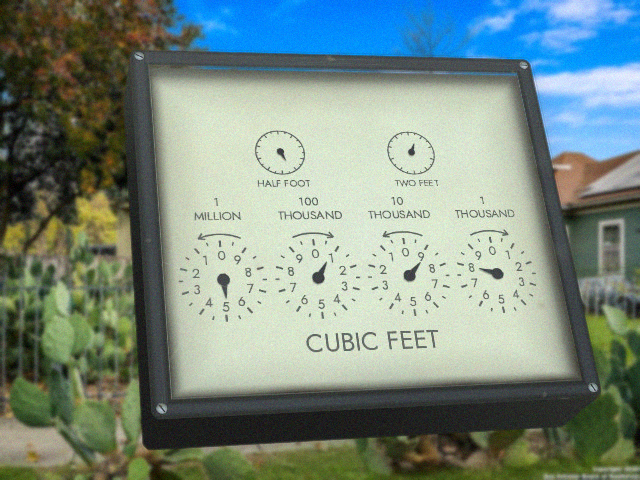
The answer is 508800 ft³
